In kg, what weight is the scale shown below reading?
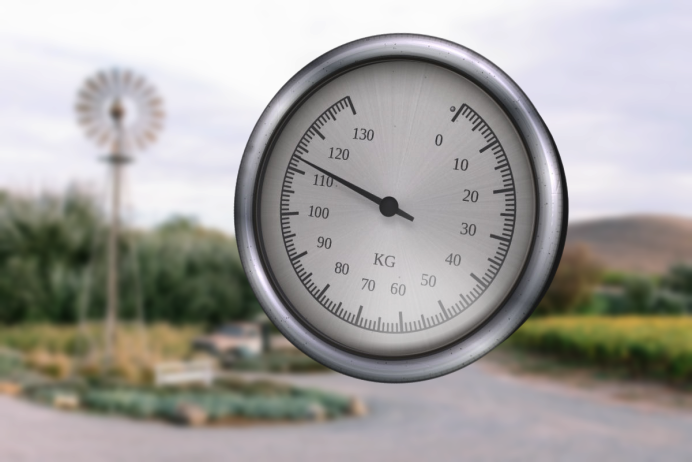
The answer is 113 kg
